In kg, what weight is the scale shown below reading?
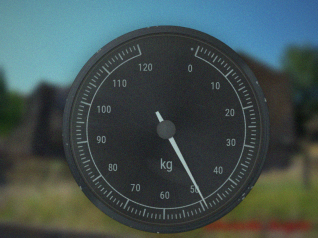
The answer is 49 kg
